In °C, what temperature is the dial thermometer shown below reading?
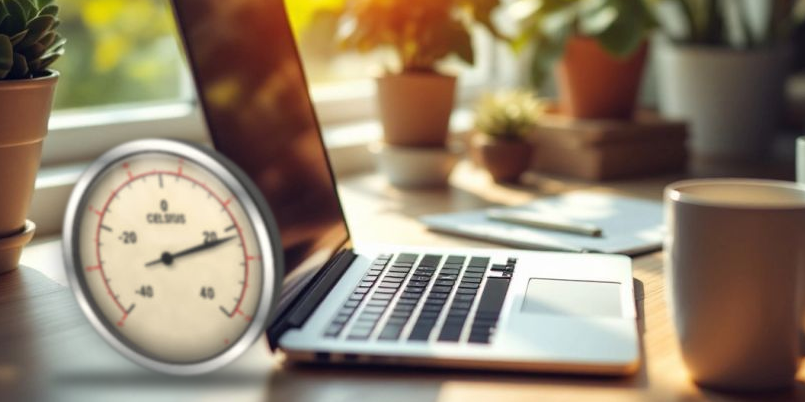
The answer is 22 °C
